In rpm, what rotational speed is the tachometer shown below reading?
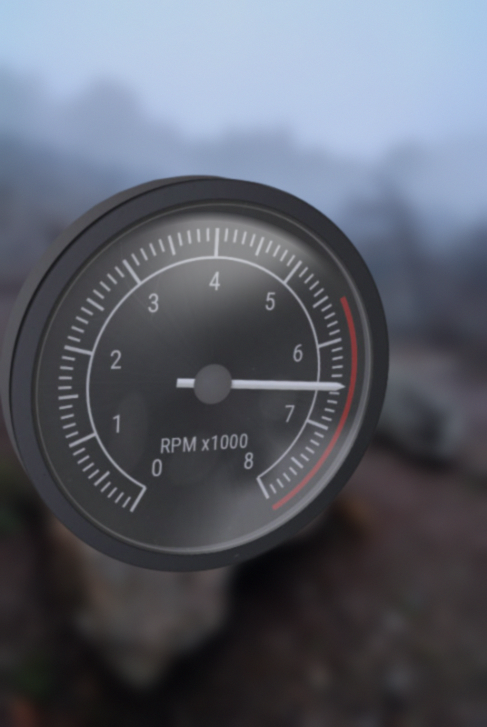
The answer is 6500 rpm
